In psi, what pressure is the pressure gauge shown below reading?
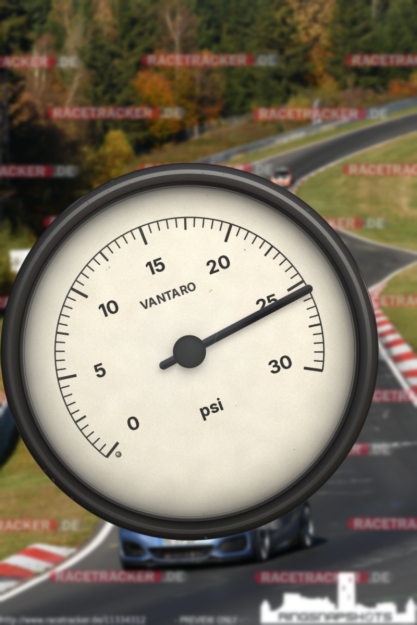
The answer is 25.5 psi
